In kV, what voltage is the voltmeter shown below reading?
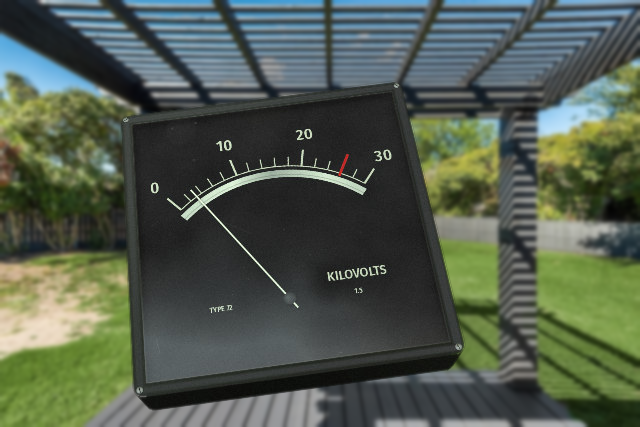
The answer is 3 kV
